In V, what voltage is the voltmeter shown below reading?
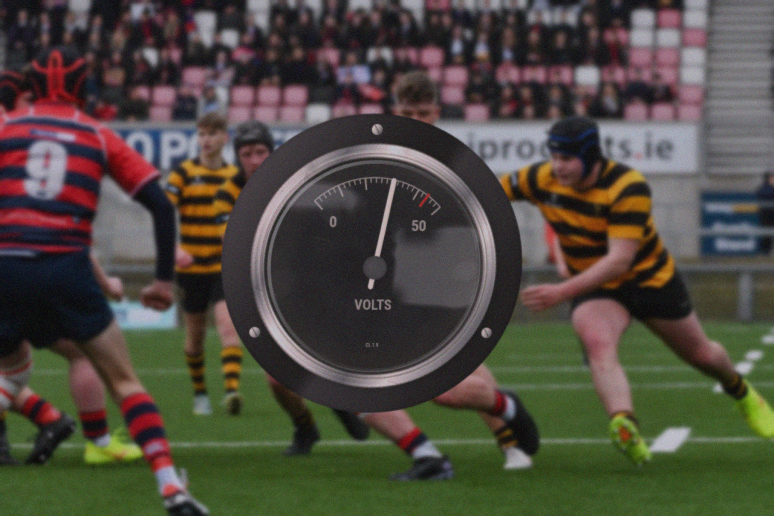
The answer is 30 V
